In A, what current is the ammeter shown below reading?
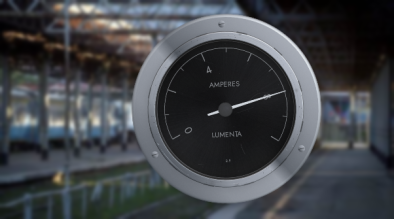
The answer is 8 A
